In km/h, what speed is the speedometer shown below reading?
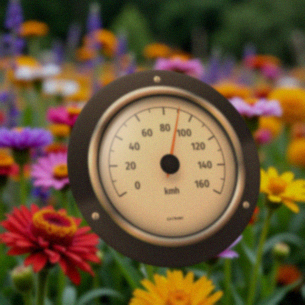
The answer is 90 km/h
